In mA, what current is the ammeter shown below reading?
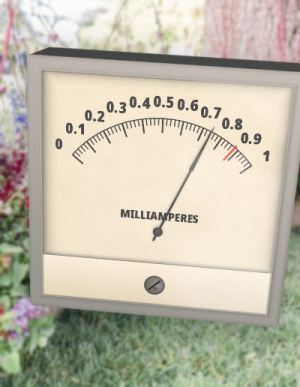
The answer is 0.74 mA
